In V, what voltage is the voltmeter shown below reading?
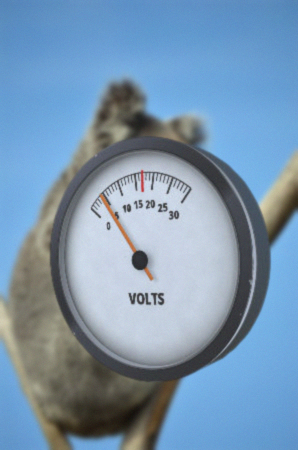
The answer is 5 V
